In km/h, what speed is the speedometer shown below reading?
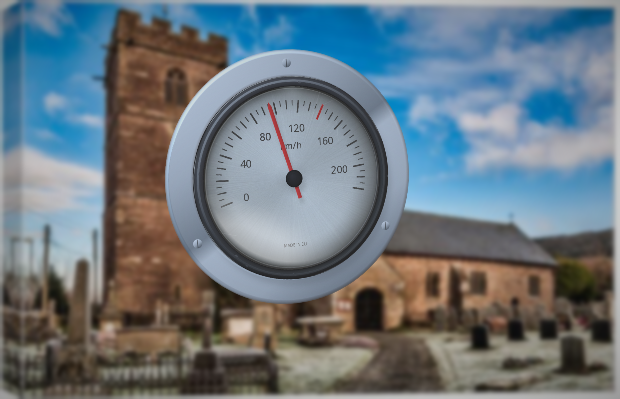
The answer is 95 km/h
